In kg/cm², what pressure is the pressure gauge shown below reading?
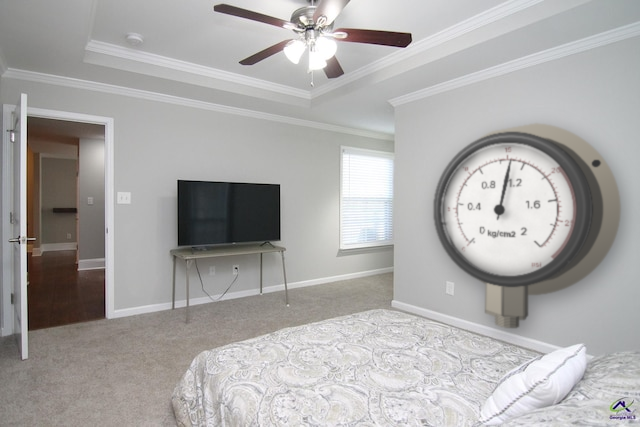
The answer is 1.1 kg/cm²
